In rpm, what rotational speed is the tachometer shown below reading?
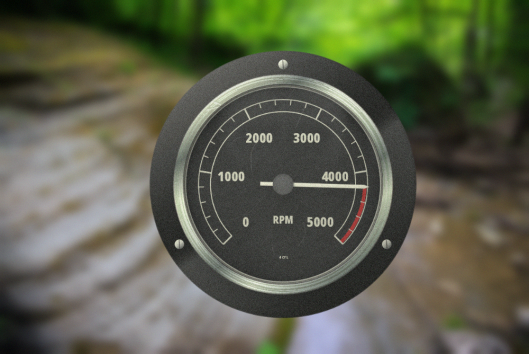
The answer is 4200 rpm
